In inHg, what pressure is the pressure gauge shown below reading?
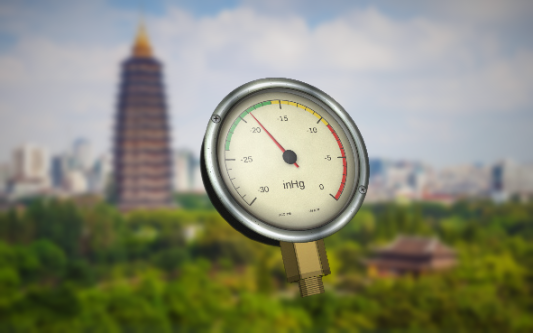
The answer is -19 inHg
